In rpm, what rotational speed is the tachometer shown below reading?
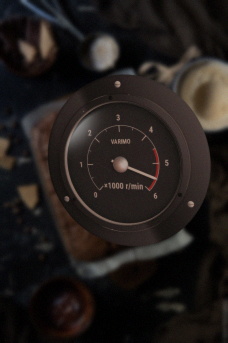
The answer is 5500 rpm
